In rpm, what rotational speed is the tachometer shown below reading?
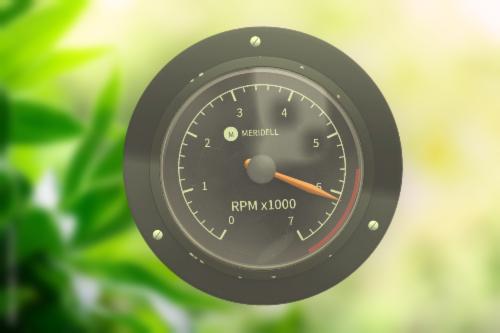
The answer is 6100 rpm
